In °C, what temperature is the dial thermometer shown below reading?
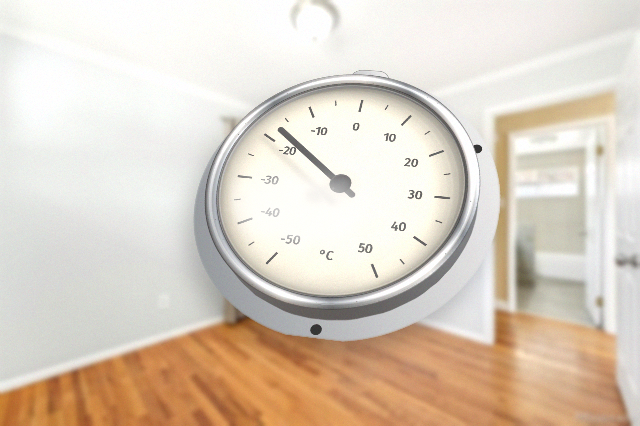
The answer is -17.5 °C
